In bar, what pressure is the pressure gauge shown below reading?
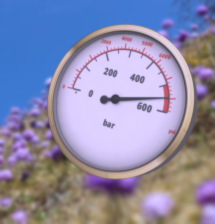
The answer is 550 bar
